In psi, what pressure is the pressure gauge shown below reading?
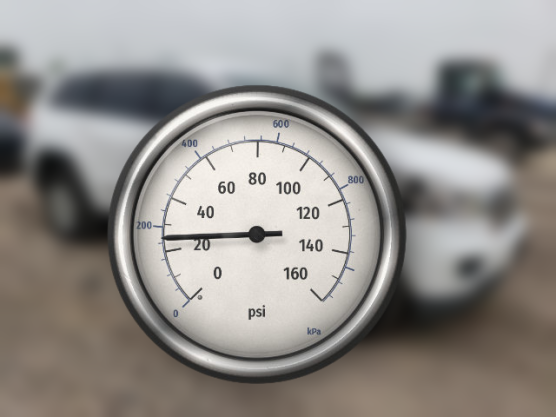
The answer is 25 psi
